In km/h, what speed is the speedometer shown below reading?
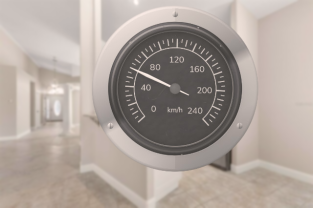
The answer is 60 km/h
